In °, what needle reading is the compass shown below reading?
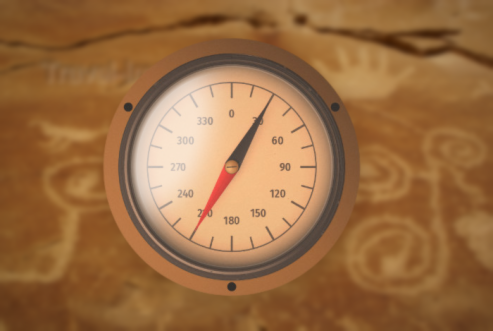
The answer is 210 °
